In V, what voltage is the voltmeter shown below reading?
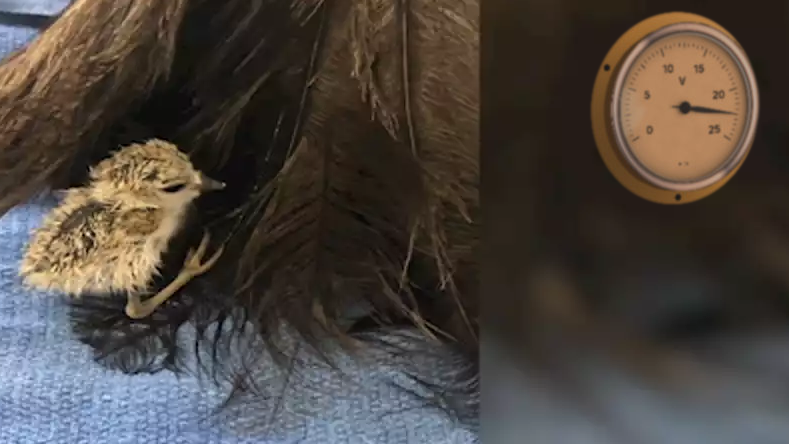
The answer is 22.5 V
